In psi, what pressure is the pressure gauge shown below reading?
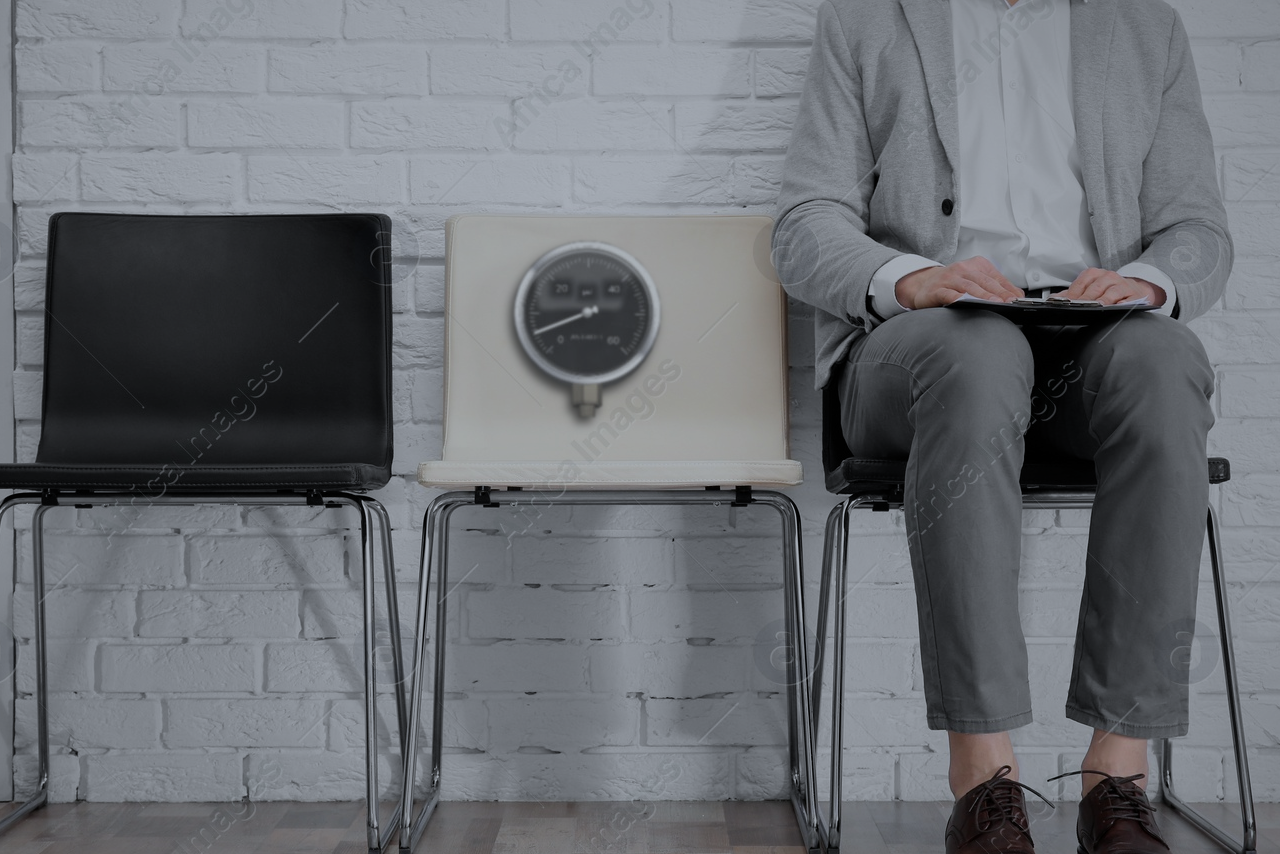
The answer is 5 psi
